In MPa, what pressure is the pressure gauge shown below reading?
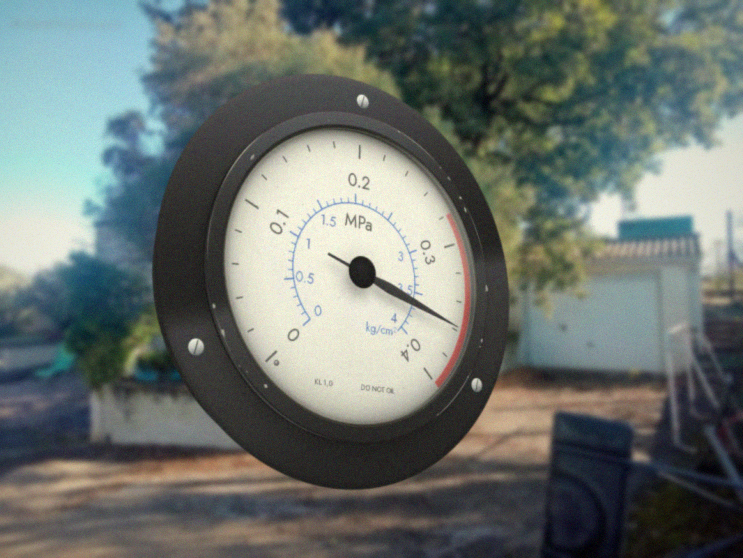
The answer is 0.36 MPa
